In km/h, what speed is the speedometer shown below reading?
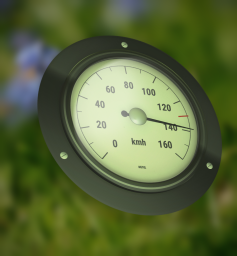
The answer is 140 km/h
